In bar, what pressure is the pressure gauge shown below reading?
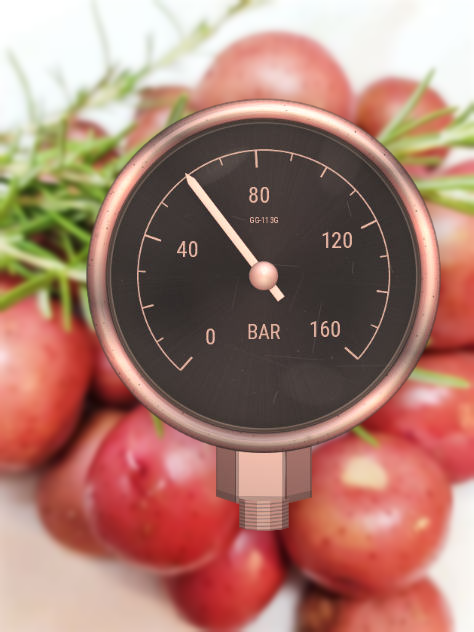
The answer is 60 bar
